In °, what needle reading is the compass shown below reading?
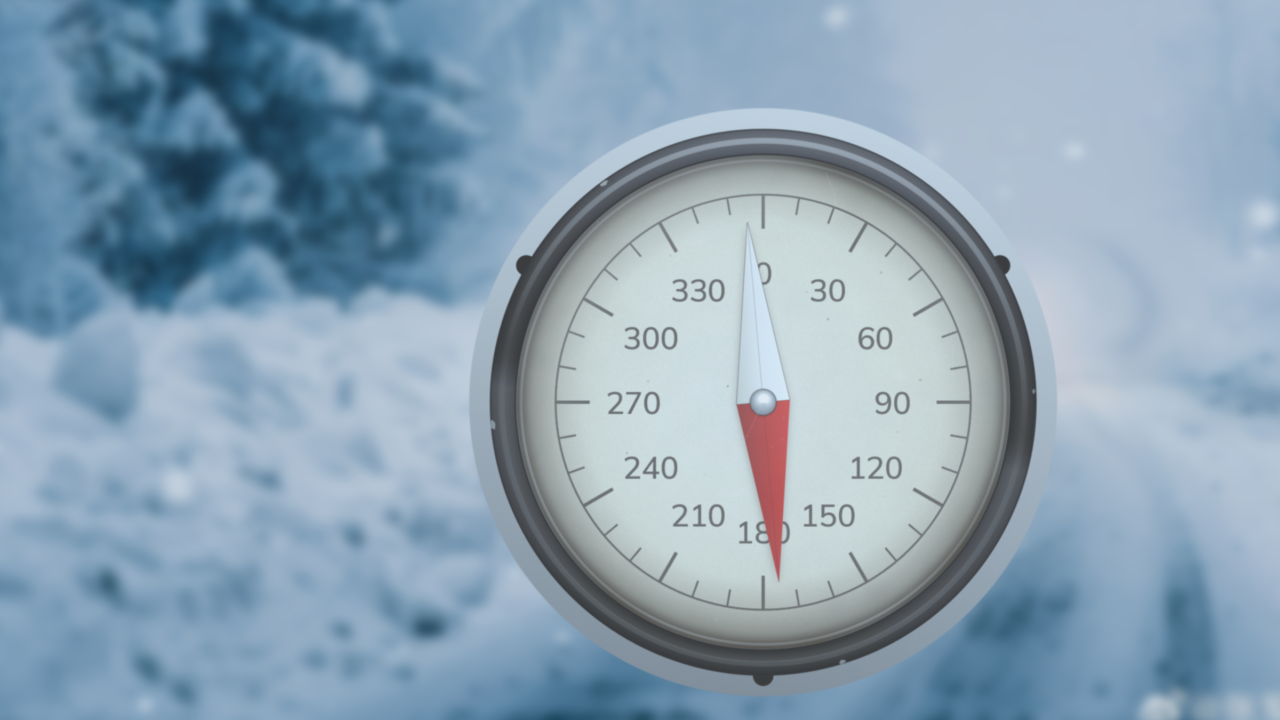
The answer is 175 °
